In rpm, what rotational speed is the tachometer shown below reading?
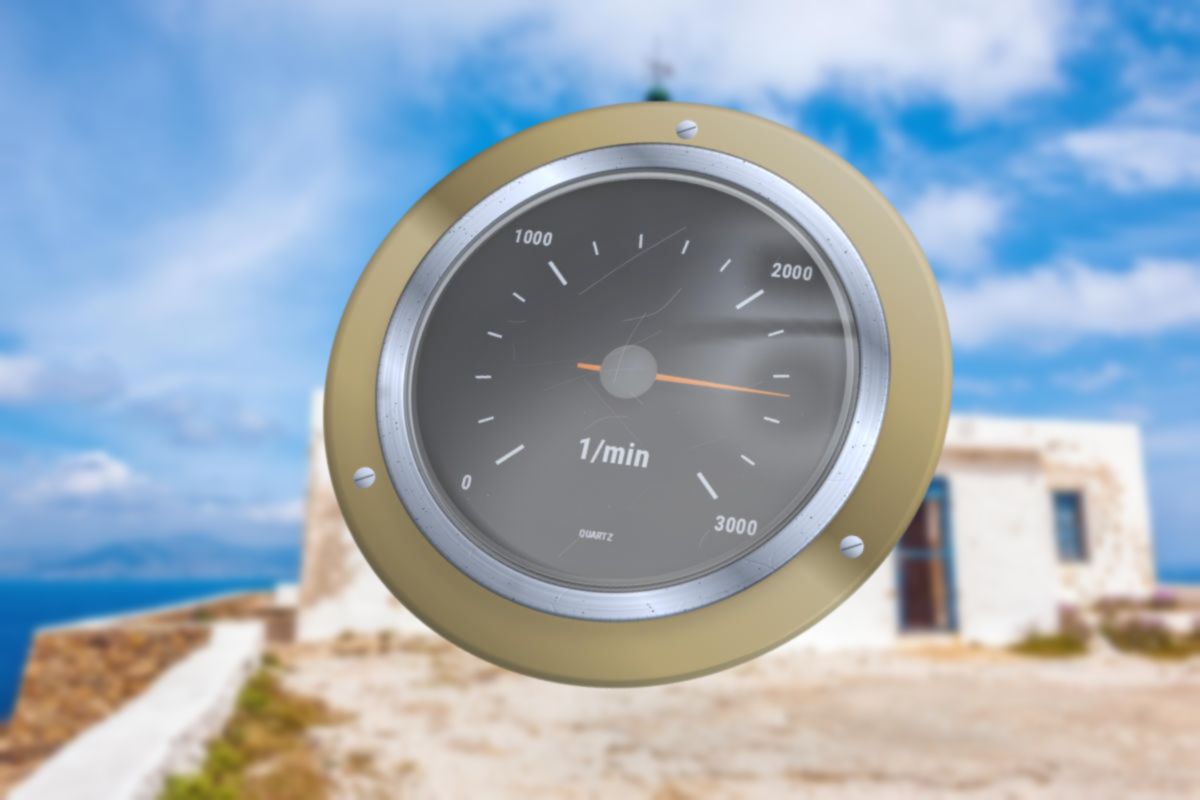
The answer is 2500 rpm
